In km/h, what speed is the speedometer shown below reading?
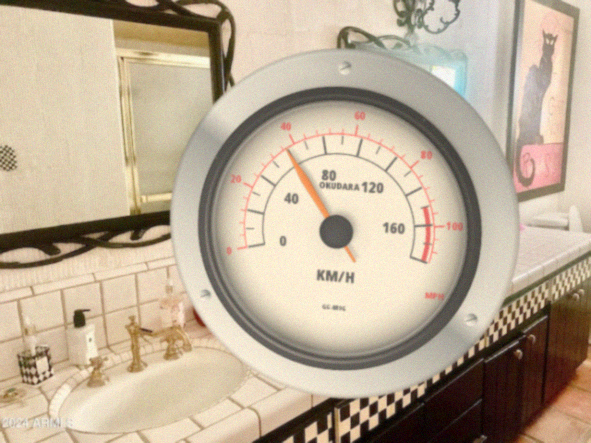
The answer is 60 km/h
